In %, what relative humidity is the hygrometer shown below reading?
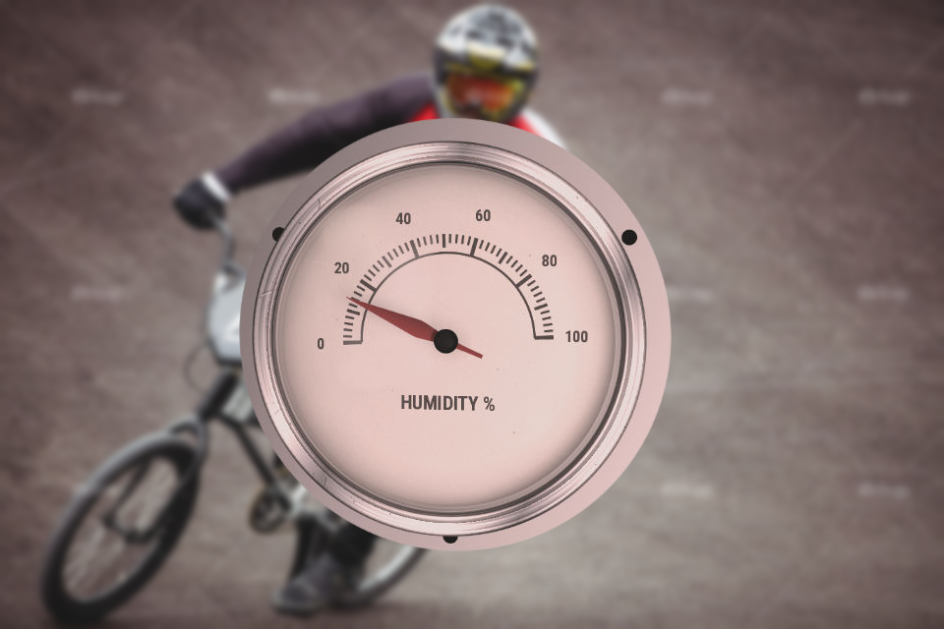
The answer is 14 %
